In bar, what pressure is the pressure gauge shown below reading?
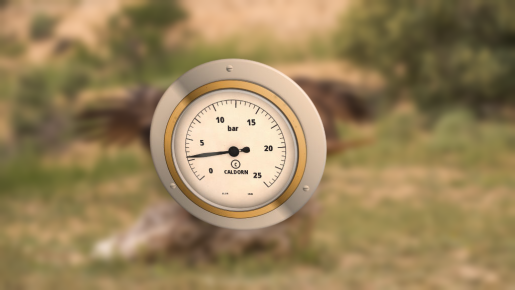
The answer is 3 bar
